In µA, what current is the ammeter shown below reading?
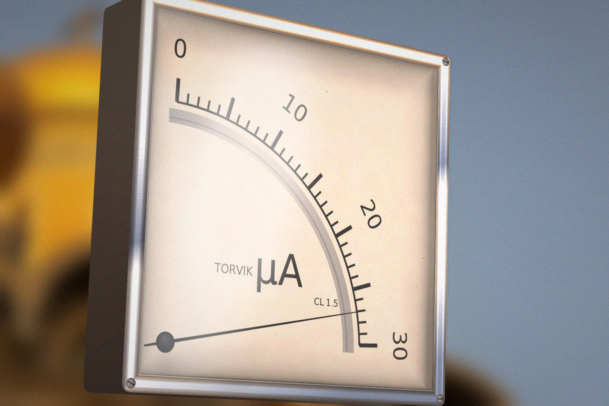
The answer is 27 µA
